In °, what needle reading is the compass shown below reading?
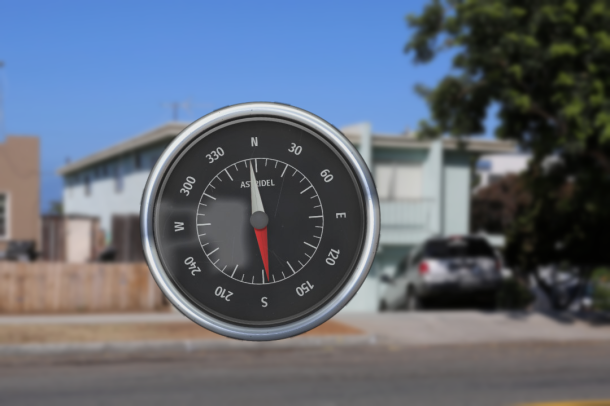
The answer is 175 °
